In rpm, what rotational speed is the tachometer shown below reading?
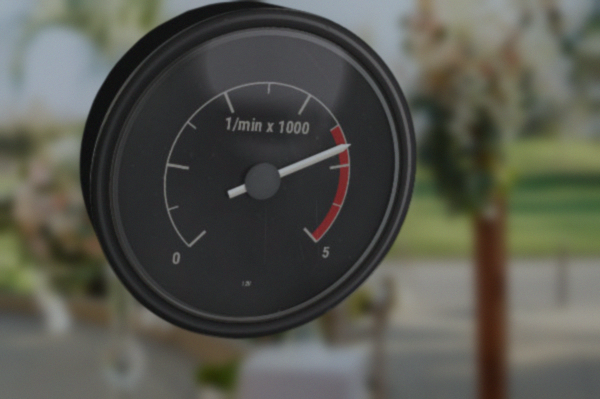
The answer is 3750 rpm
